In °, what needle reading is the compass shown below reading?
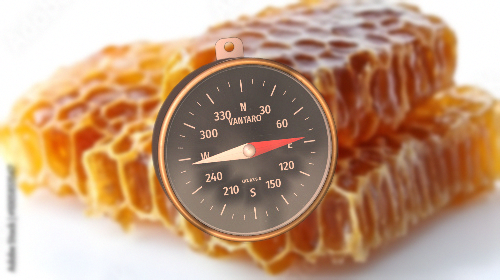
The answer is 85 °
